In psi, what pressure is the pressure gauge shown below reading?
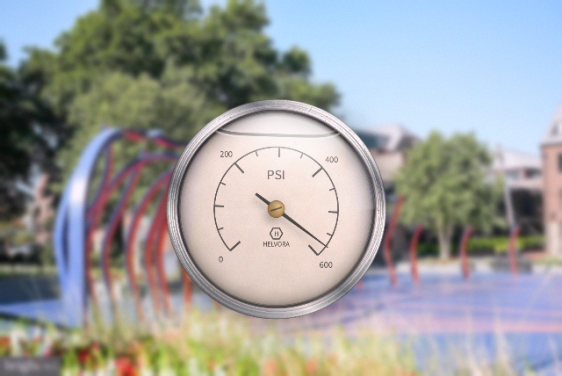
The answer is 575 psi
